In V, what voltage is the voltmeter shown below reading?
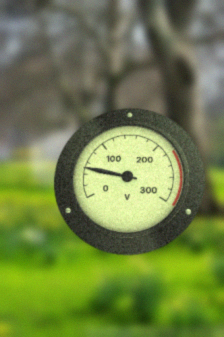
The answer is 50 V
